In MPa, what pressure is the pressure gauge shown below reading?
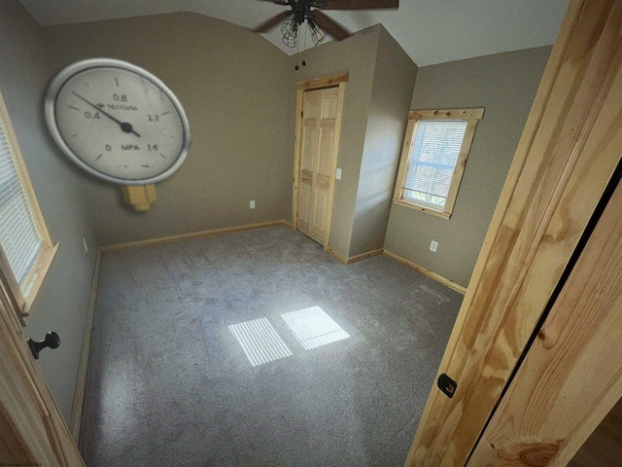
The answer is 0.5 MPa
